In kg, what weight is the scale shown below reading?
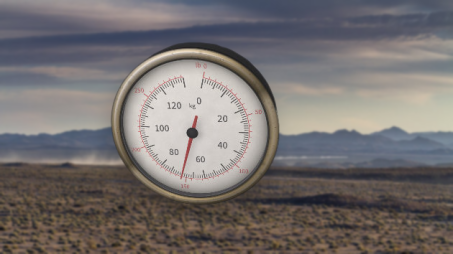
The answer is 70 kg
